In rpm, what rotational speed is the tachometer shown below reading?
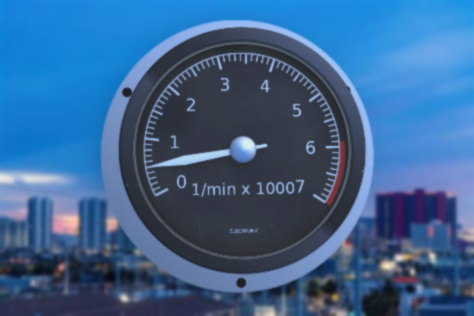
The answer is 500 rpm
